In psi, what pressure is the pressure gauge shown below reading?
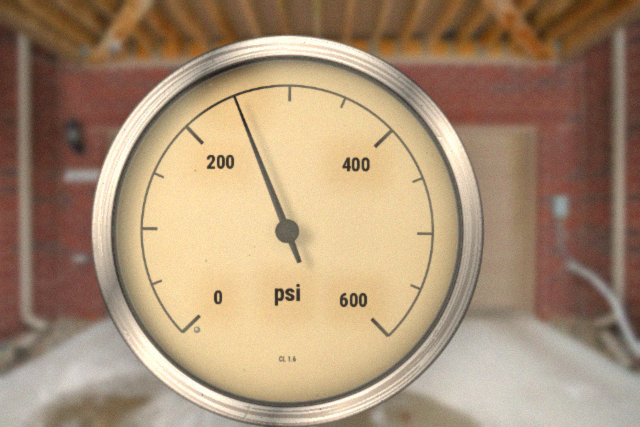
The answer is 250 psi
